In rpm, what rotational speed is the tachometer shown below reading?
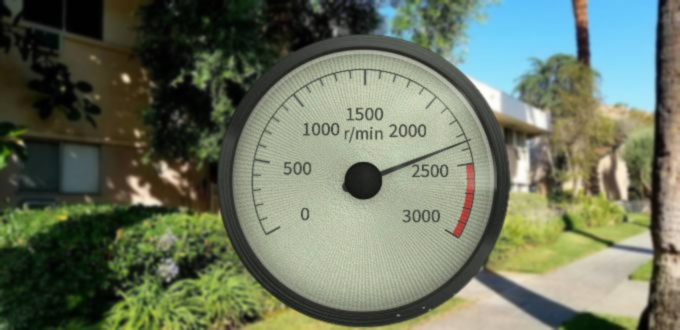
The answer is 2350 rpm
